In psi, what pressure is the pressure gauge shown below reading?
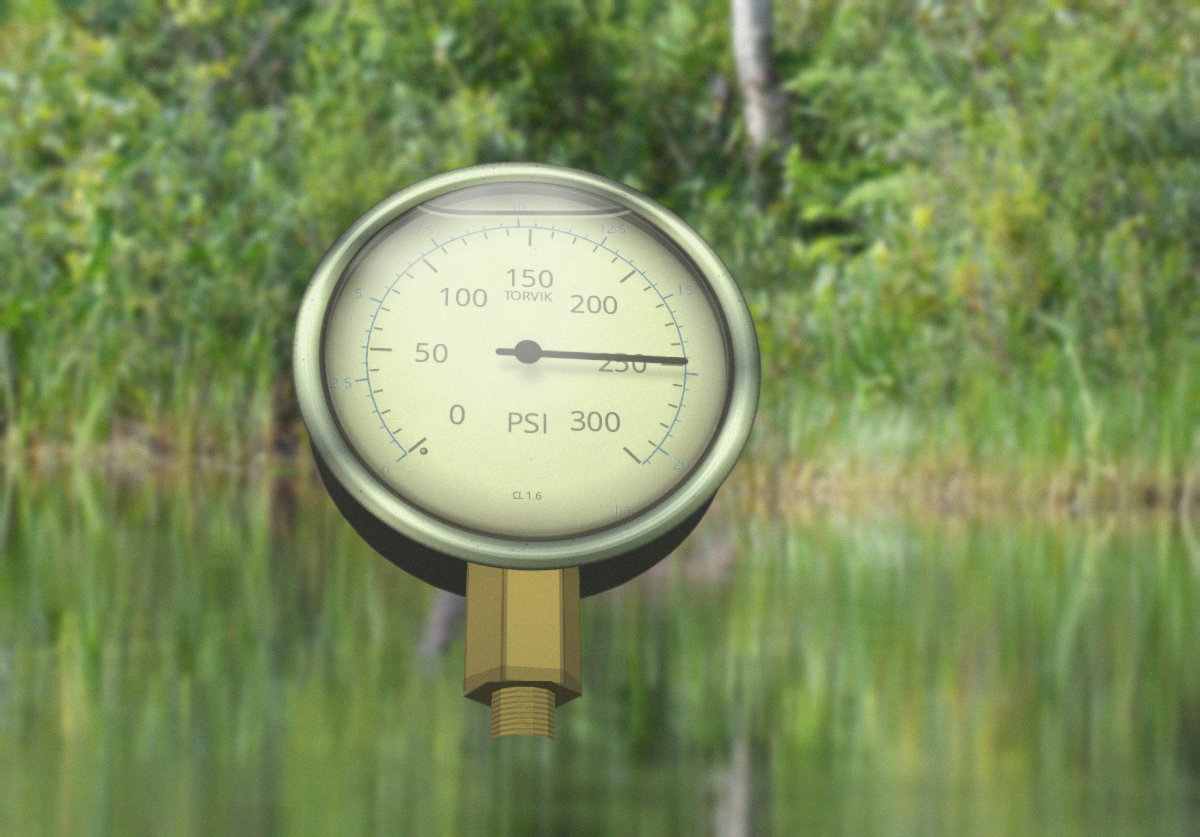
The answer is 250 psi
